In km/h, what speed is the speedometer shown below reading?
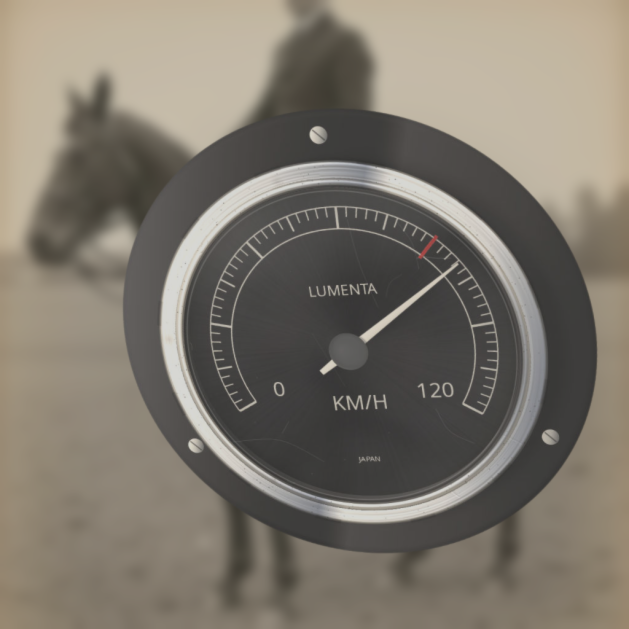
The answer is 86 km/h
